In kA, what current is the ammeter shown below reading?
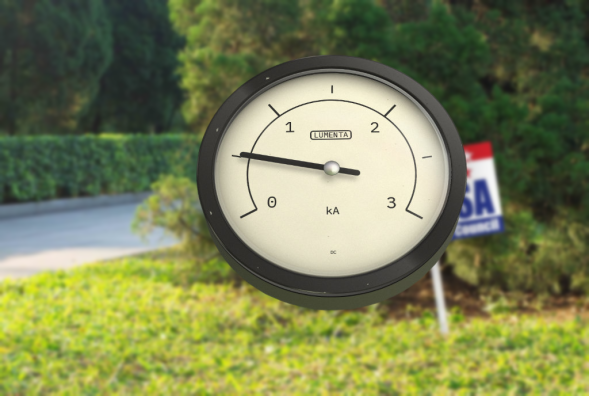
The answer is 0.5 kA
